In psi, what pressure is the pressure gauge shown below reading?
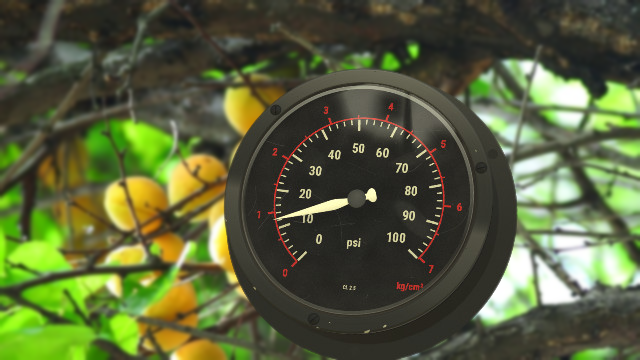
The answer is 12 psi
